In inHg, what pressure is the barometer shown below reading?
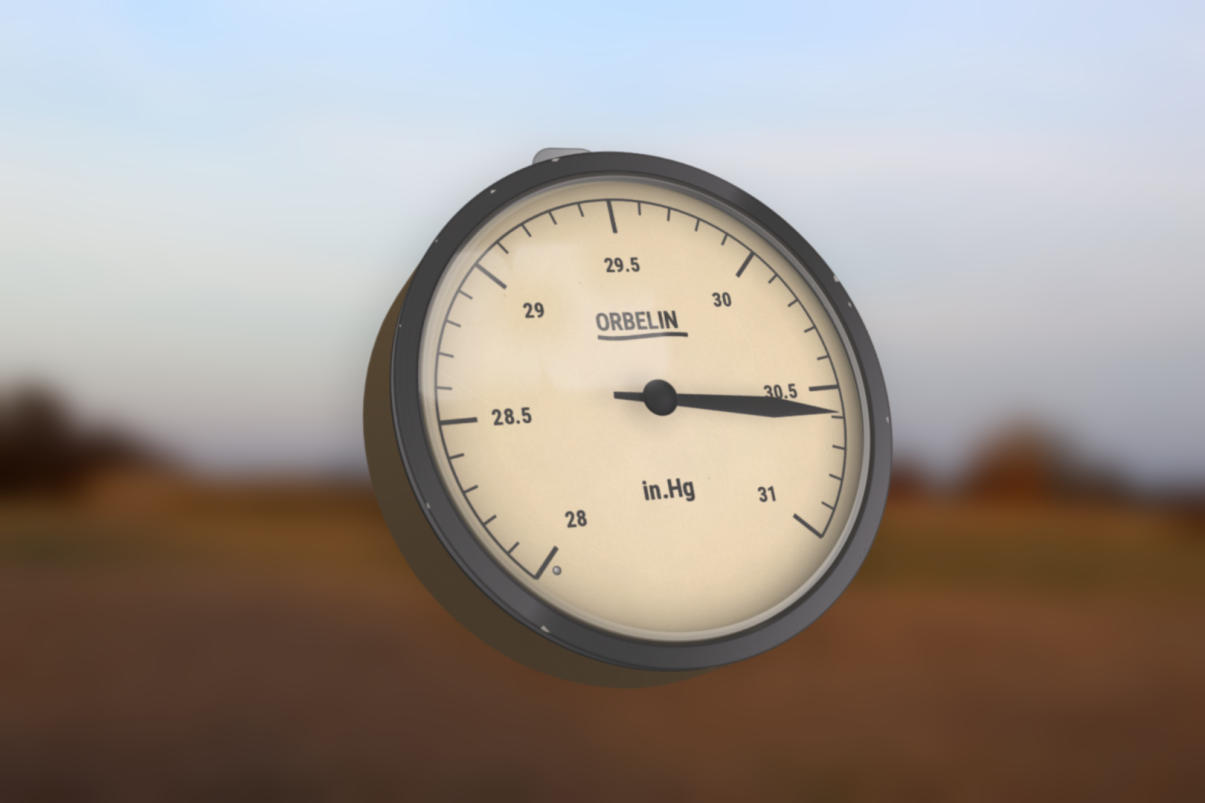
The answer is 30.6 inHg
